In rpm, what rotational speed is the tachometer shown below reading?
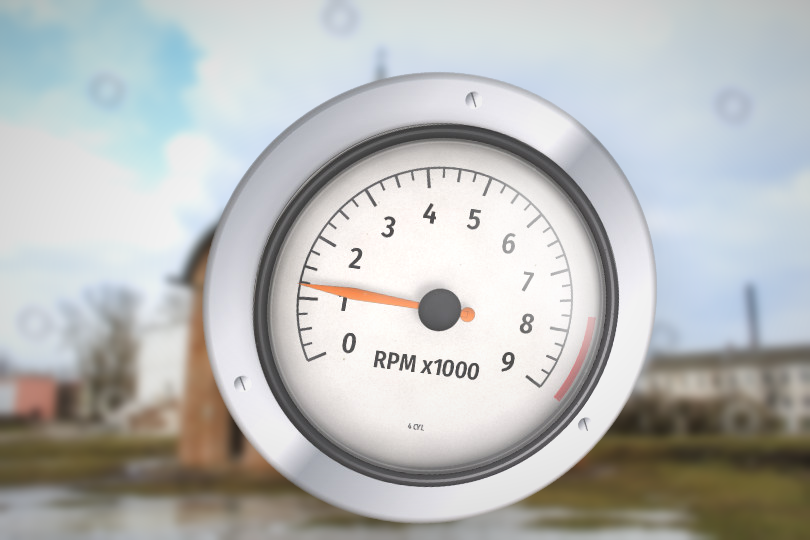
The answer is 1250 rpm
